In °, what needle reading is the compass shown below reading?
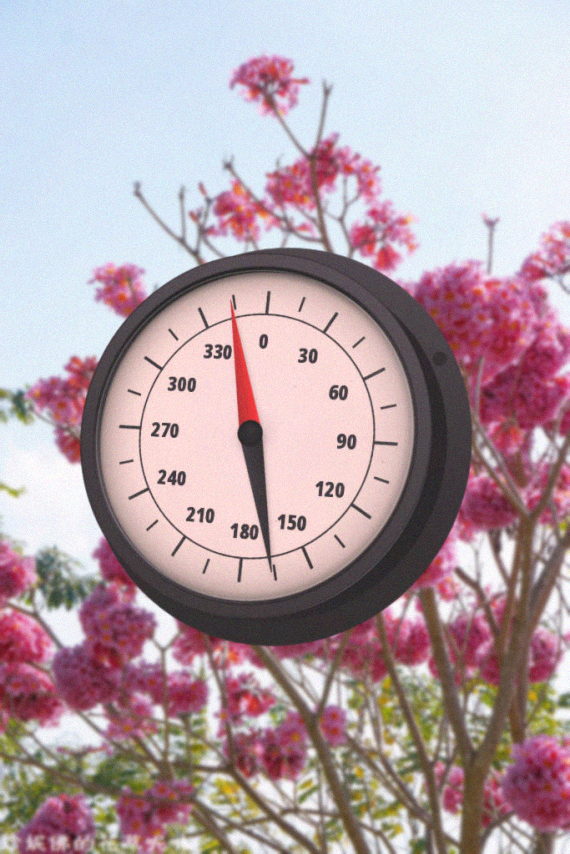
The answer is 345 °
